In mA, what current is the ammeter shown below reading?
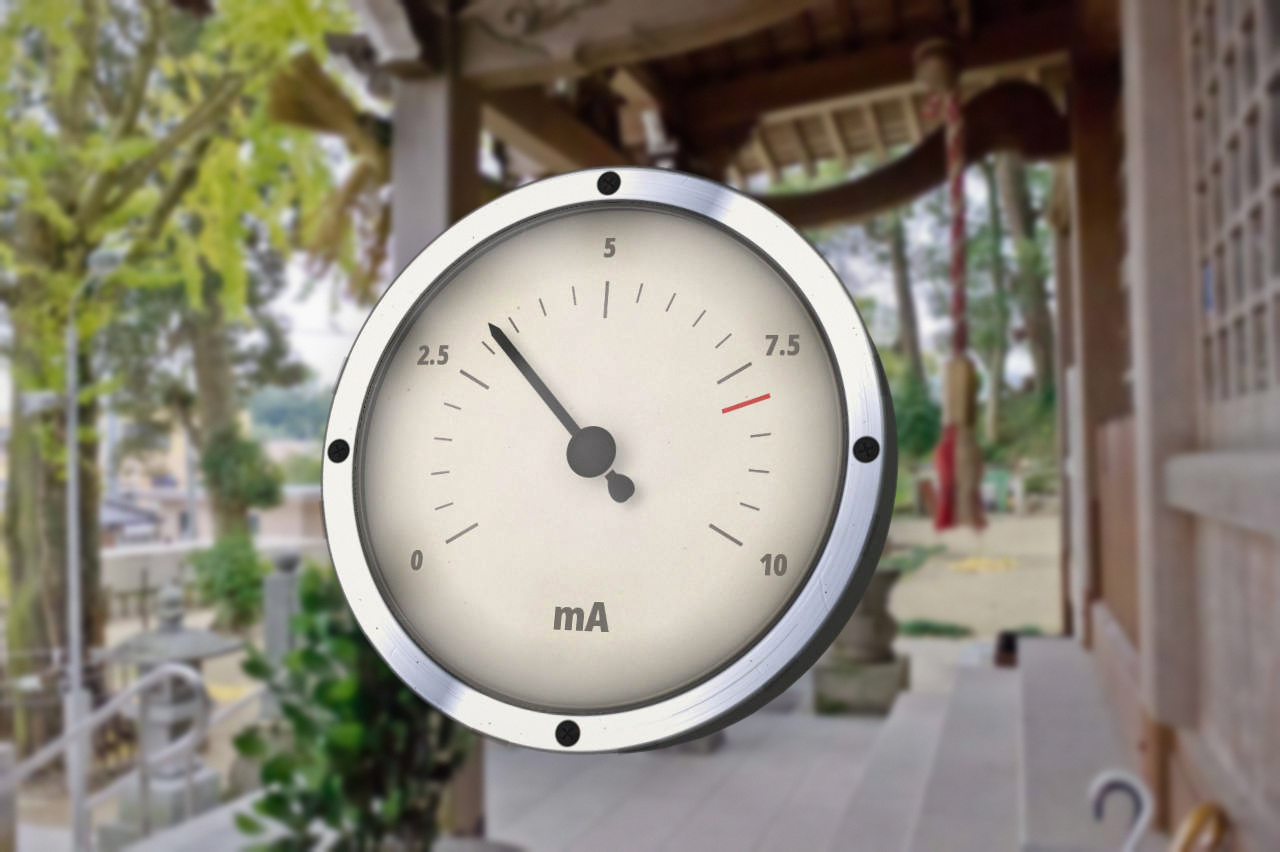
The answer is 3.25 mA
